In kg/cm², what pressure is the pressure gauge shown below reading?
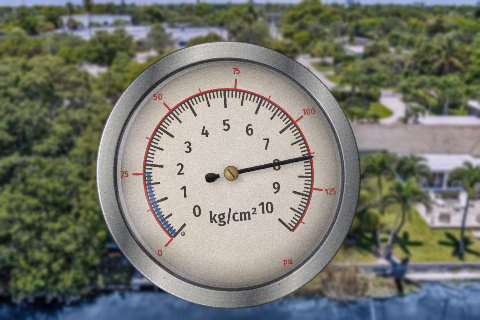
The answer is 8 kg/cm²
